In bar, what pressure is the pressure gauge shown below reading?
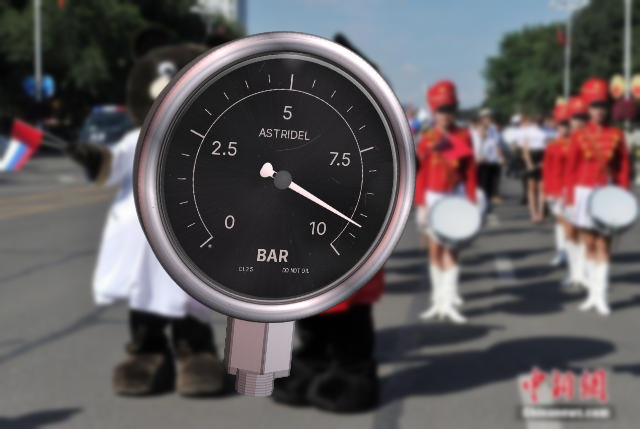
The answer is 9.25 bar
